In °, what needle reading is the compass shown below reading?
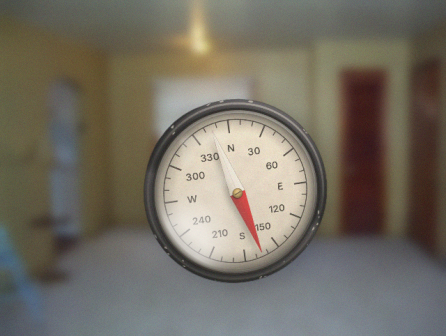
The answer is 165 °
